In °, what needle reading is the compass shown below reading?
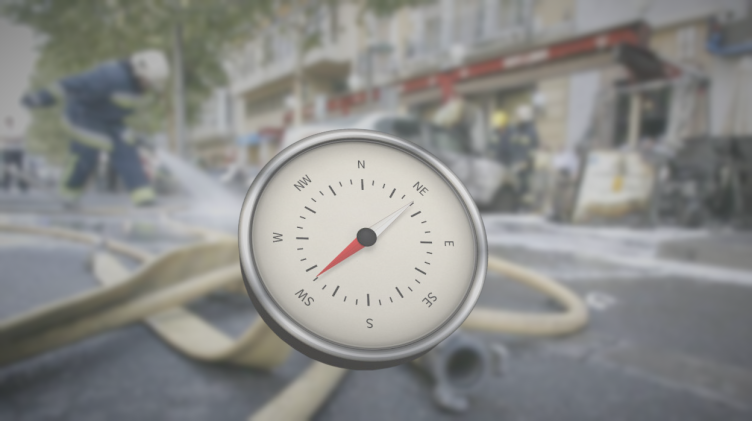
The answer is 230 °
